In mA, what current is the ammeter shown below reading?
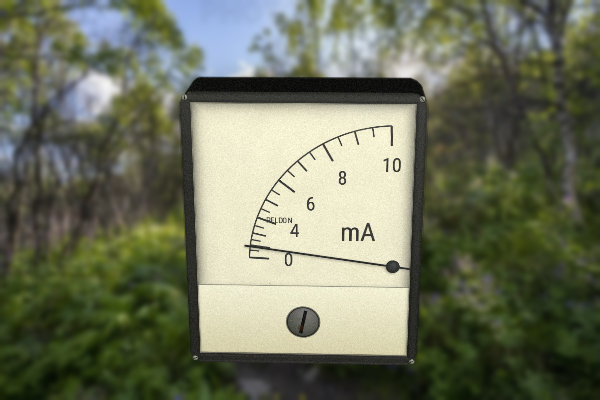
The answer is 2 mA
